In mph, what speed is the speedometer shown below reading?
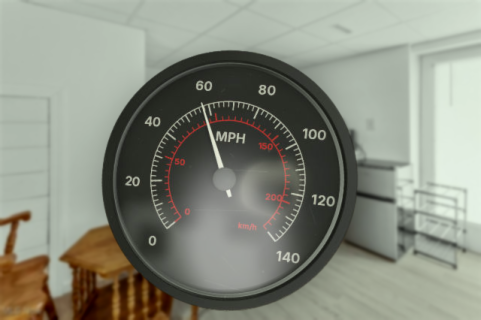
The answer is 58 mph
